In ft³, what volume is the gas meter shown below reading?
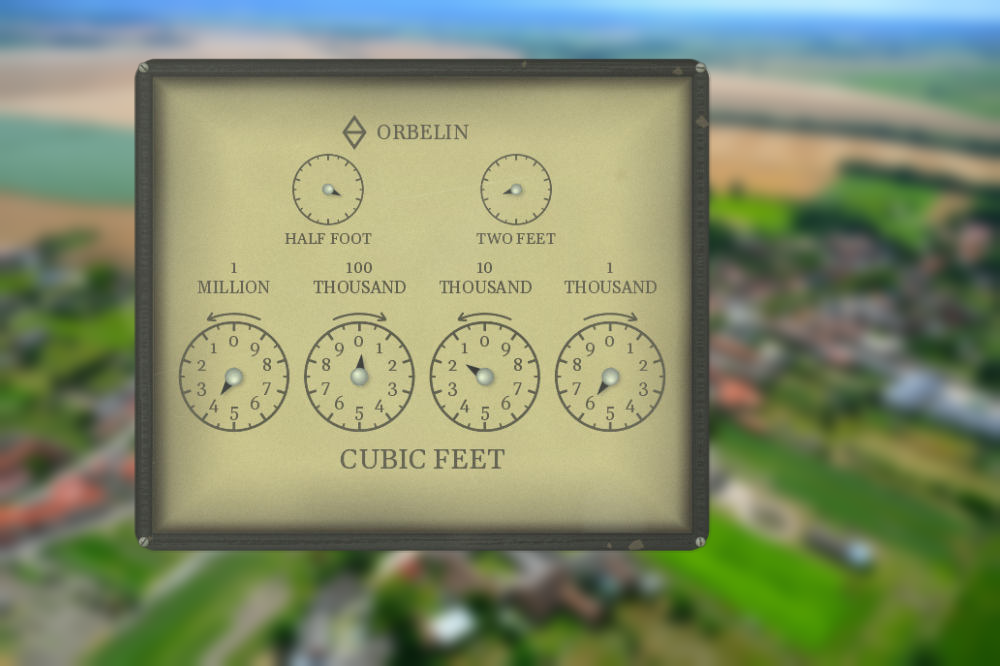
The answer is 401600 ft³
